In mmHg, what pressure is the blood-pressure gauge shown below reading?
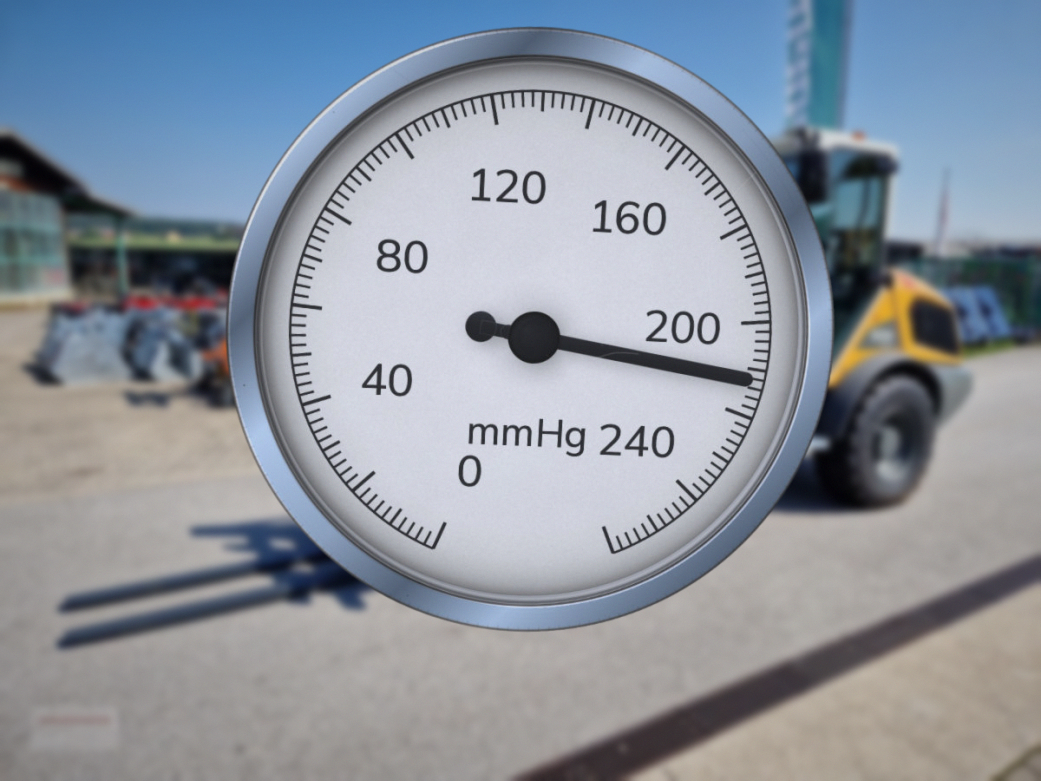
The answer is 212 mmHg
